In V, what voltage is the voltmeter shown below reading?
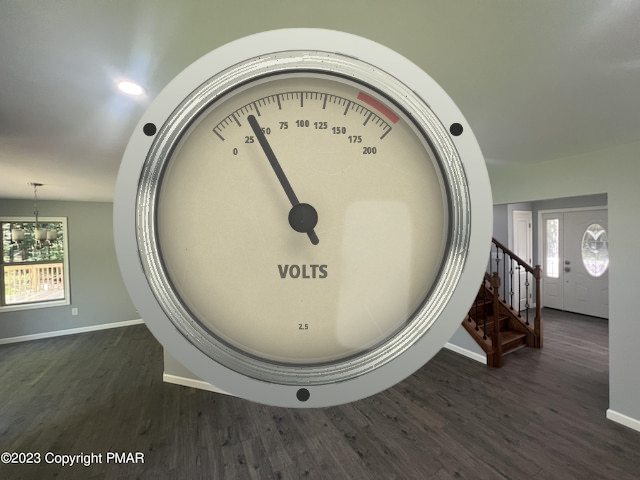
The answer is 40 V
